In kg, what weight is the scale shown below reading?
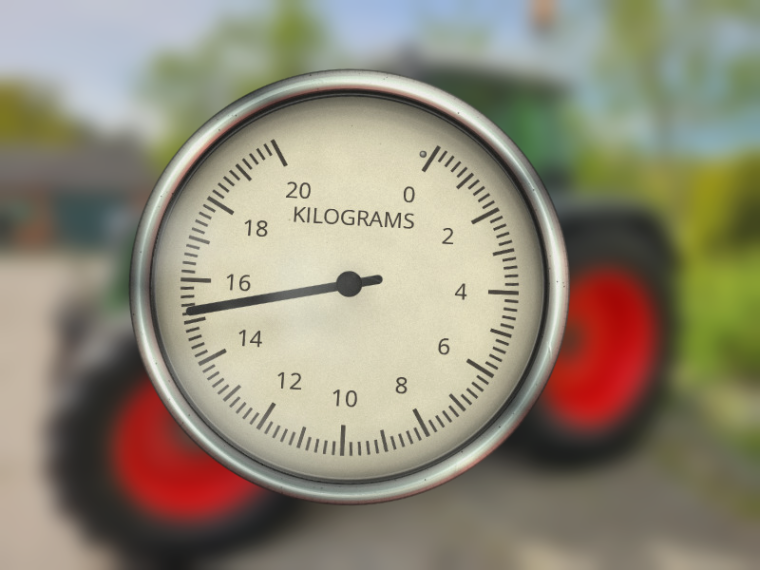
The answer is 15.2 kg
